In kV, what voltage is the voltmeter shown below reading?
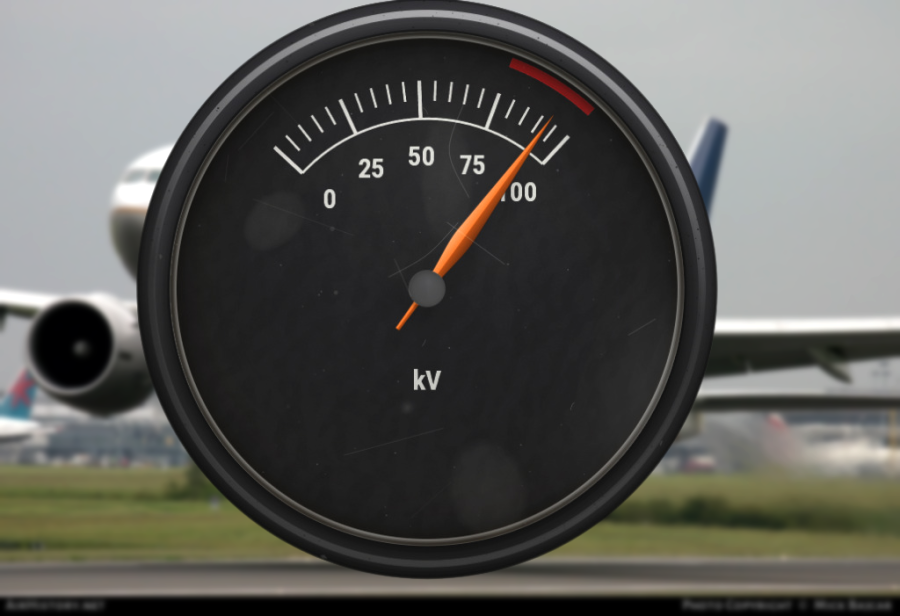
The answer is 92.5 kV
